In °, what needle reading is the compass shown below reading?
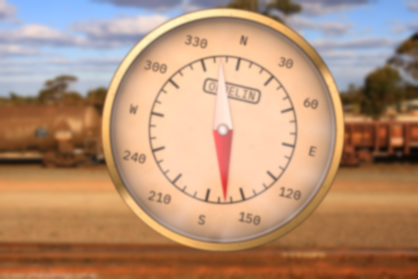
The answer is 165 °
